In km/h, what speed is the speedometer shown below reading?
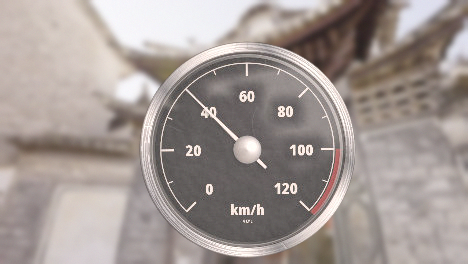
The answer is 40 km/h
